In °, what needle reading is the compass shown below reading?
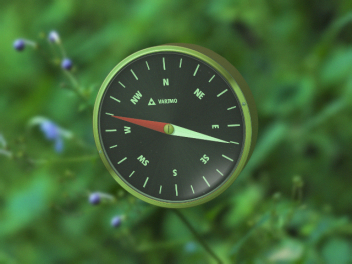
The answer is 285 °
